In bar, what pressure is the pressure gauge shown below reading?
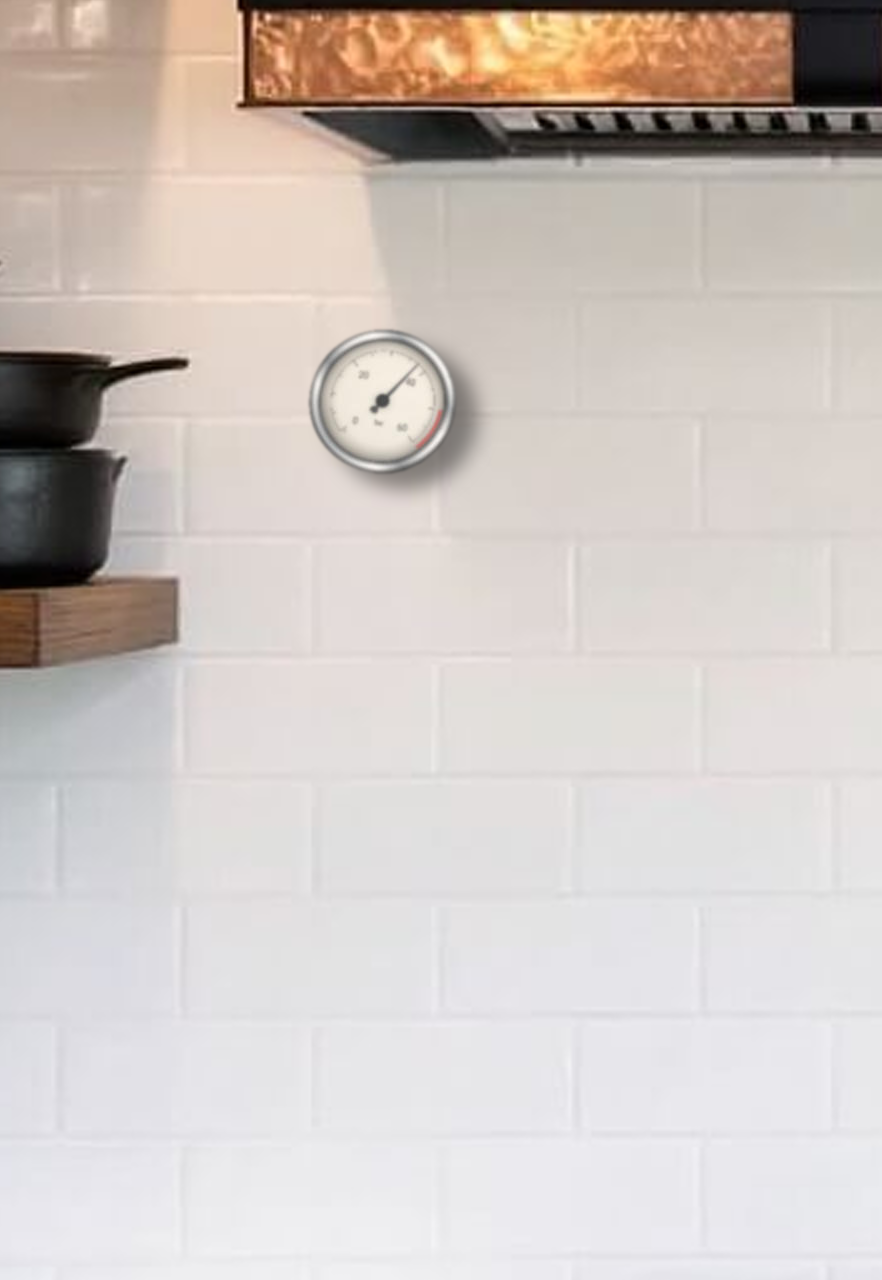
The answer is 37.5 bar
